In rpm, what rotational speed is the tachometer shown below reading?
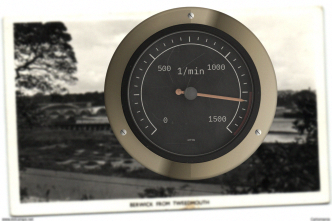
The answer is 1300 rpm
